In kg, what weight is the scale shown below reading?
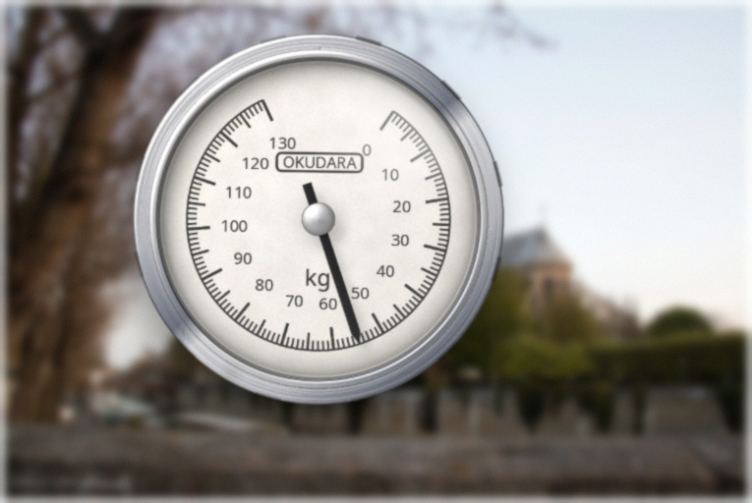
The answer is 55 kg
